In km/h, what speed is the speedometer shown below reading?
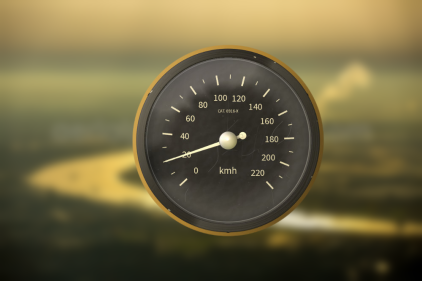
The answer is 20 km/h
